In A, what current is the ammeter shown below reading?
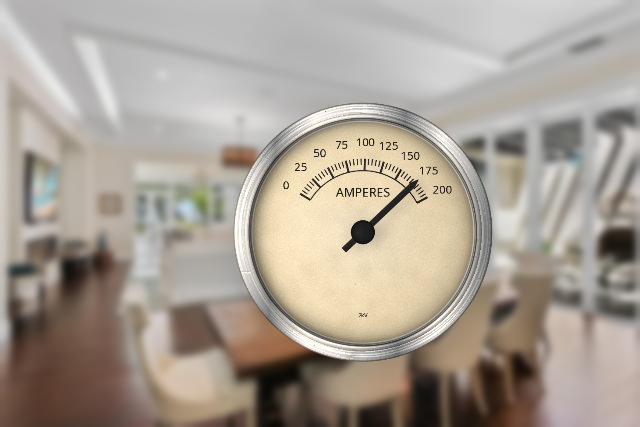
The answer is 175 A
